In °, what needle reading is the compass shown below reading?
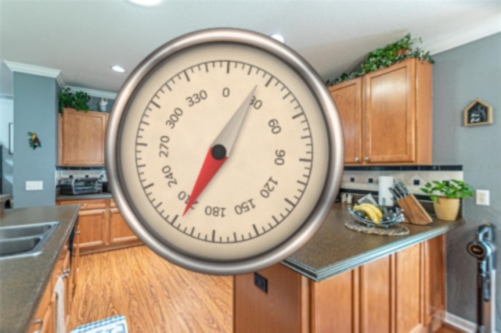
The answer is 205 °
